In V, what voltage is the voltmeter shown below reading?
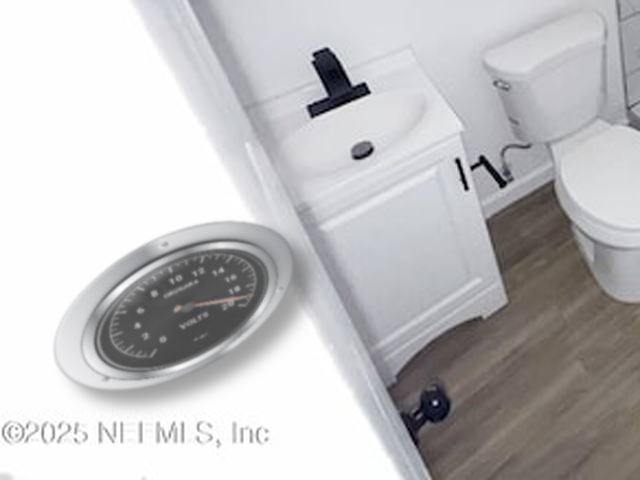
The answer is 19 V
